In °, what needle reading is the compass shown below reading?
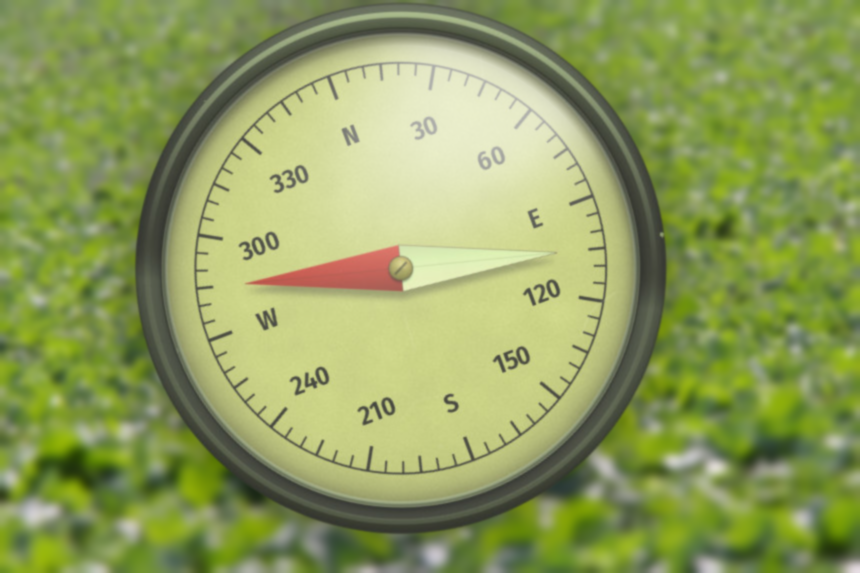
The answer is 285 °
